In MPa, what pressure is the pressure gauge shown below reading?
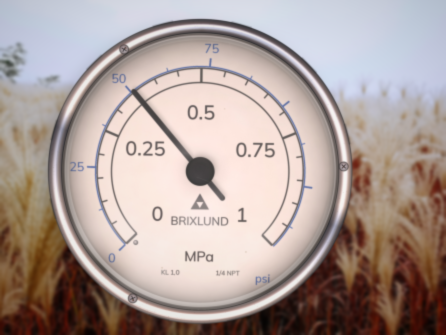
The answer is 0.35 MPa
